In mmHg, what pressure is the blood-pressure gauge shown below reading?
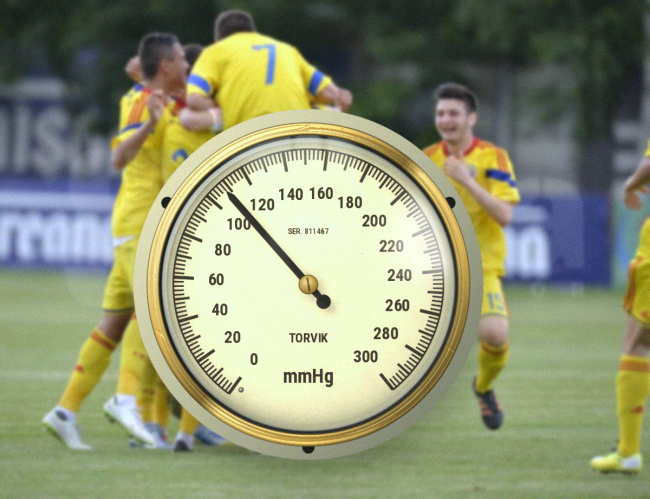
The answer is 108 mmHg
